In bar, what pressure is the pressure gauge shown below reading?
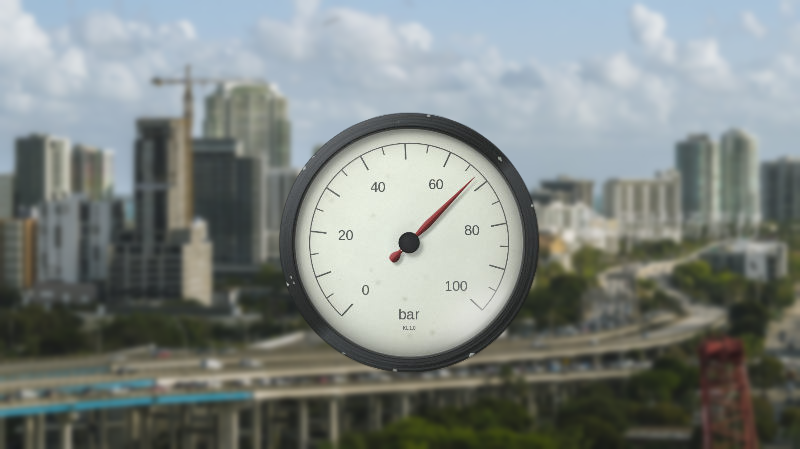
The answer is 67.5 bar
